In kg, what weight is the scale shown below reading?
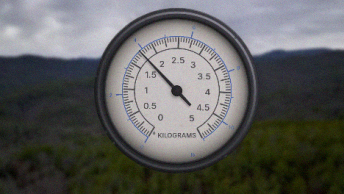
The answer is 1.75 kg
